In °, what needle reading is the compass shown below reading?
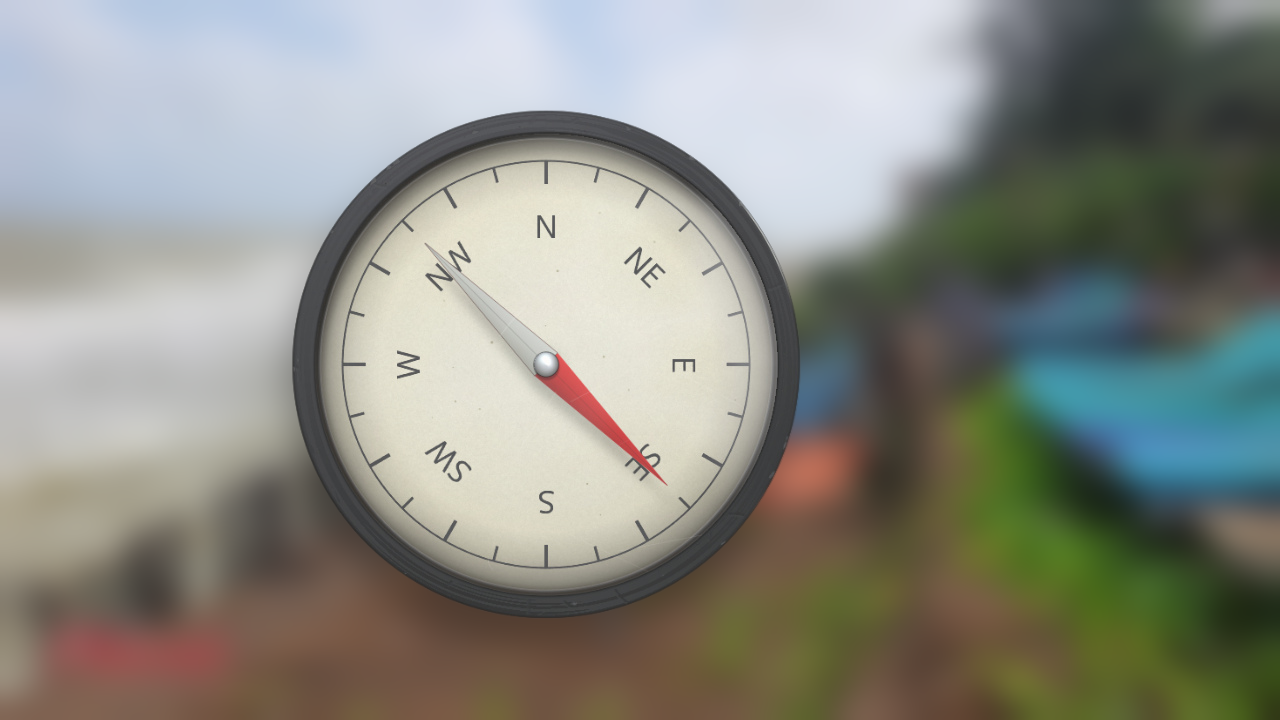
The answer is 135 °
